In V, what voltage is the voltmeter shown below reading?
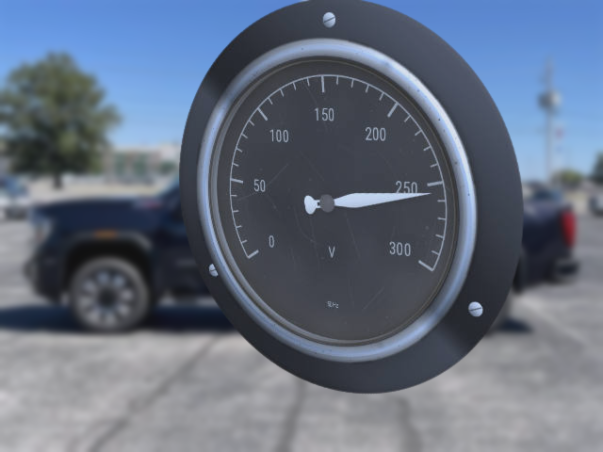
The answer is 255 V
